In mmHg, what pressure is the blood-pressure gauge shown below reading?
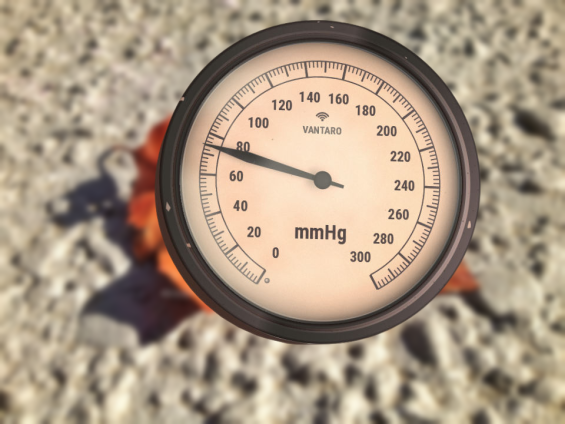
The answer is 74 mmHg
